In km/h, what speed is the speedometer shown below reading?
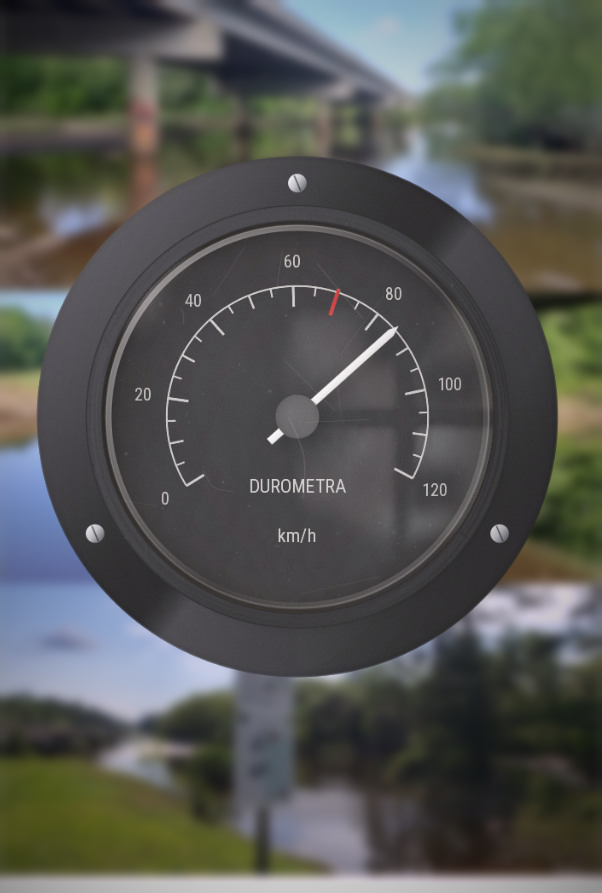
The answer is 85 km/h
